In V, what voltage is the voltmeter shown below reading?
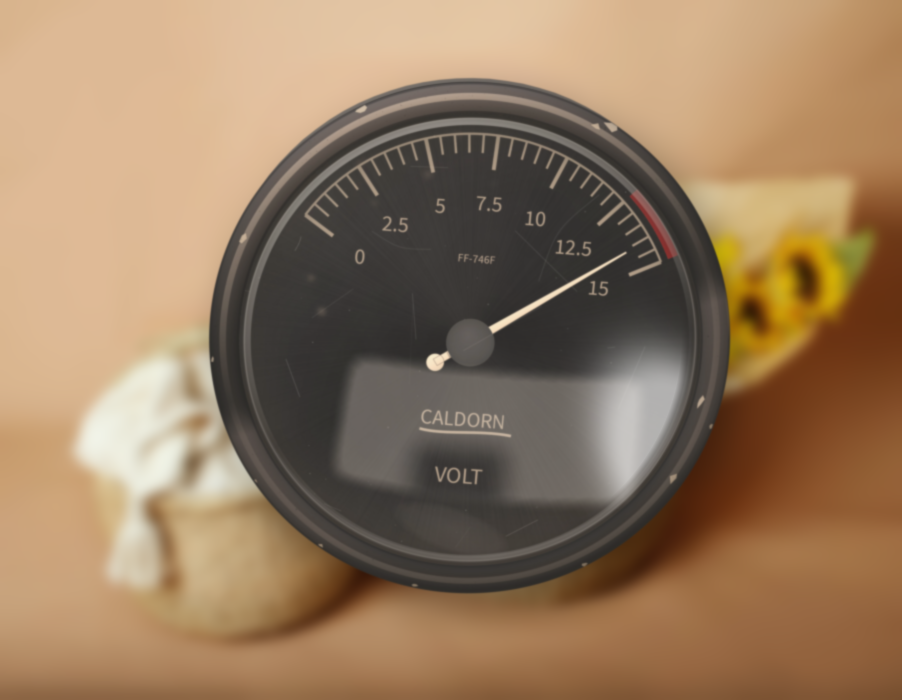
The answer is 14 V
